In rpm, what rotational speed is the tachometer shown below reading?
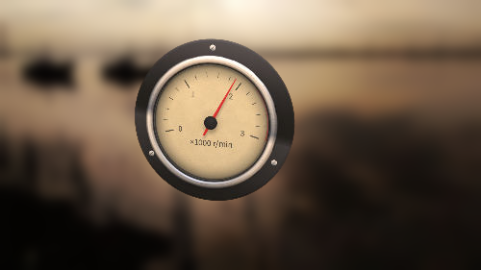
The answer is 1900 rpm
